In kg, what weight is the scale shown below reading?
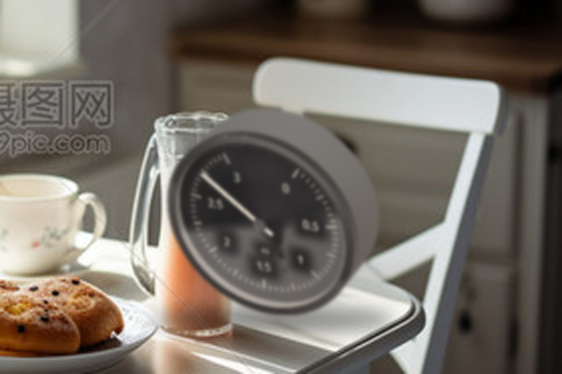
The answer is 2.75 kg
